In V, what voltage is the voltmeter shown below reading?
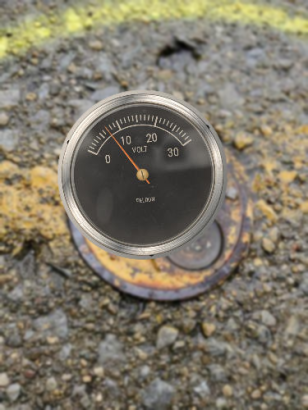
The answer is 7 V
